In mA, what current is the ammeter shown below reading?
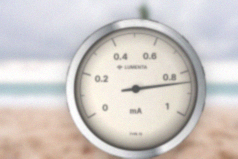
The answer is 0.85 mA
